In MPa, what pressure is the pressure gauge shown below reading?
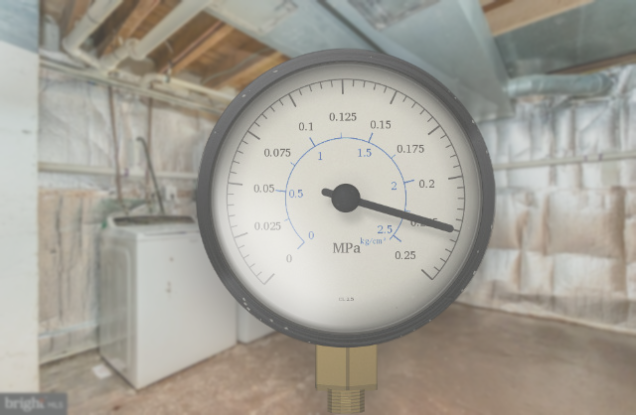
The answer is 0.225 MPa
